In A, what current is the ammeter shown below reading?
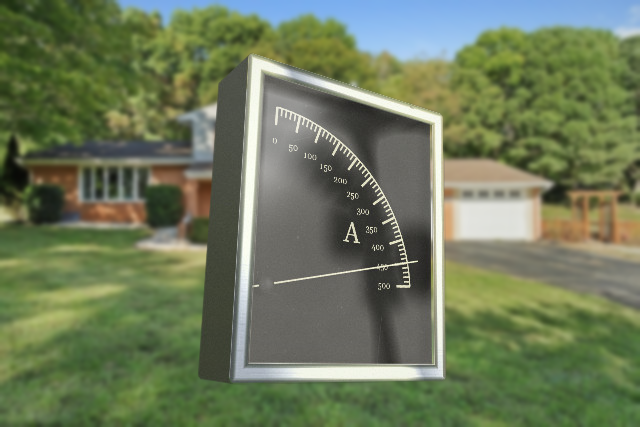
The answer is 450 A
